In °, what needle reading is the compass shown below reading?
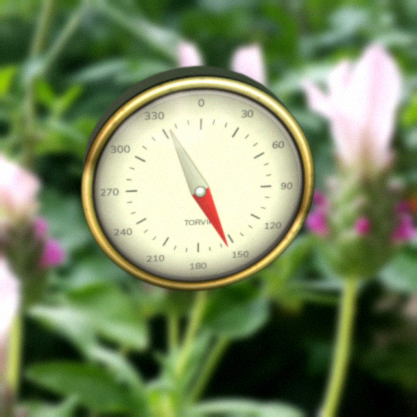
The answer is 155 °
